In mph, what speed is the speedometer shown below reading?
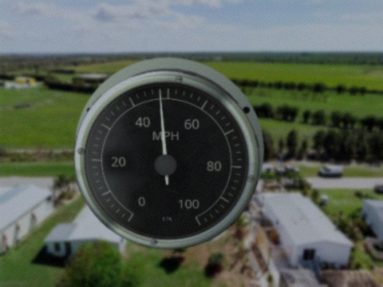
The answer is 48 mph
